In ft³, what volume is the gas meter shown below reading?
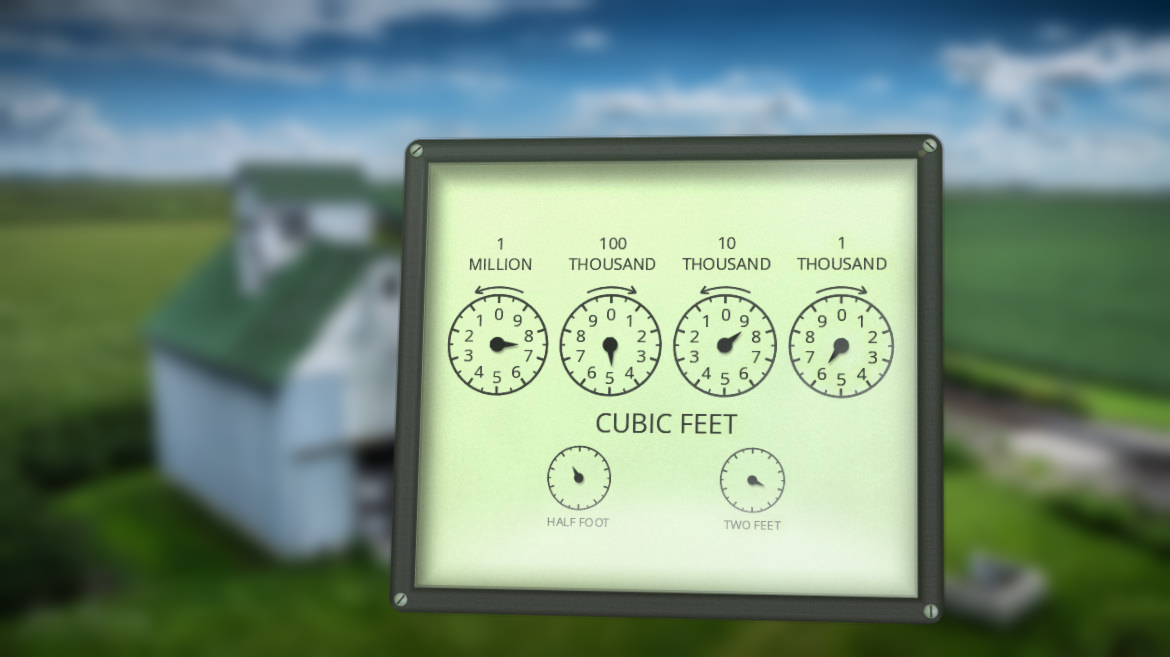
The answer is 748600 ft³
